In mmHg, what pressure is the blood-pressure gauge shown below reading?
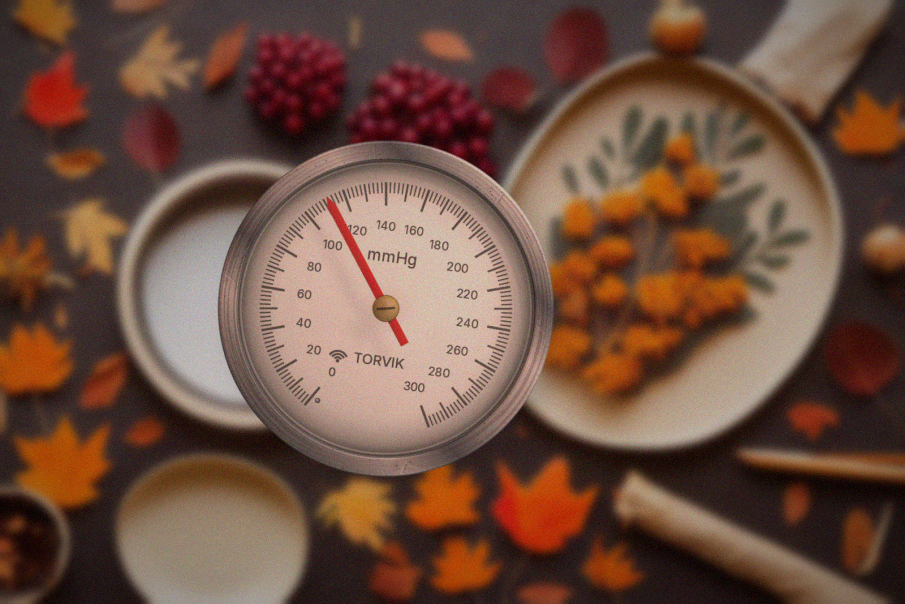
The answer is 112 mmHg
